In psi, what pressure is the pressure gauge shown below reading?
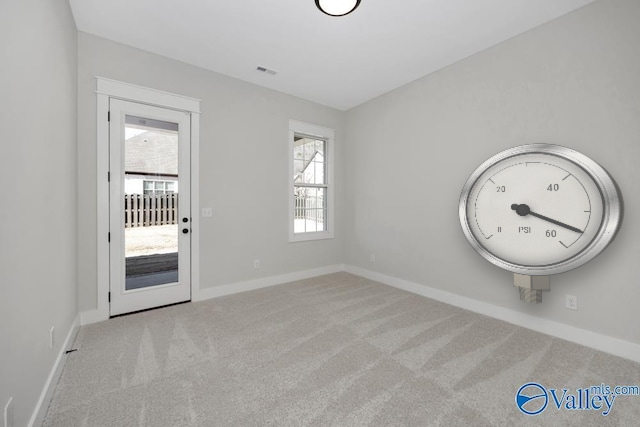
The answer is 55 psi
